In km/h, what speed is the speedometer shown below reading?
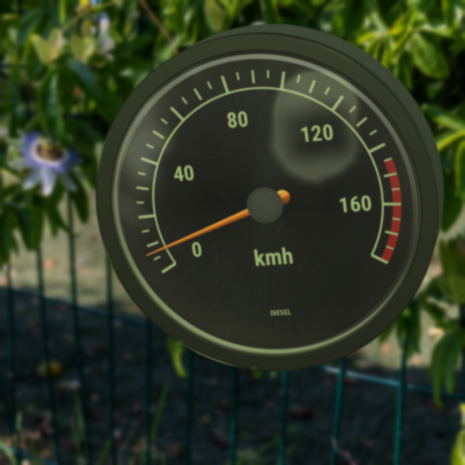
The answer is 7.5 km/h
